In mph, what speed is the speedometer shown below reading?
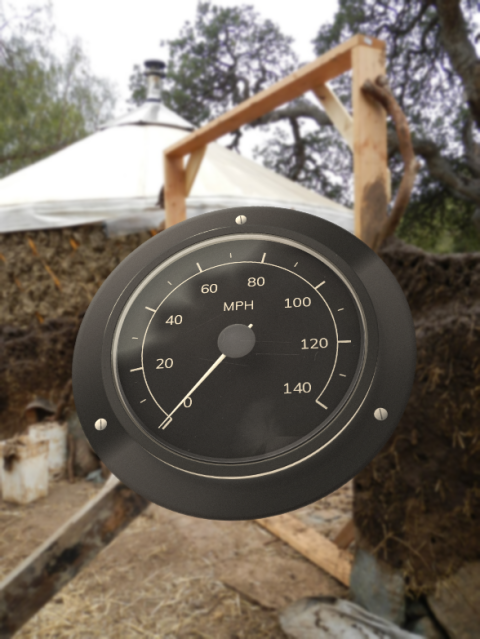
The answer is 0 mph
